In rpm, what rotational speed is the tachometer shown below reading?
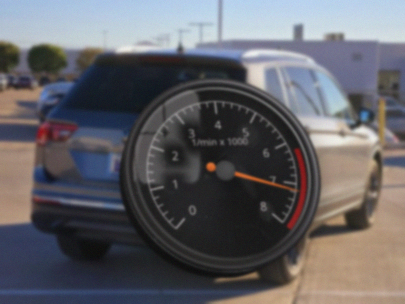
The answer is 7200 rpm
